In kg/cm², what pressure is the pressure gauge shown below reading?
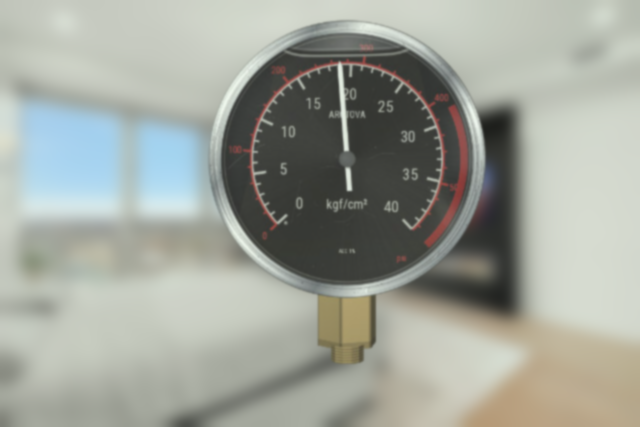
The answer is 19 kg/cm²
